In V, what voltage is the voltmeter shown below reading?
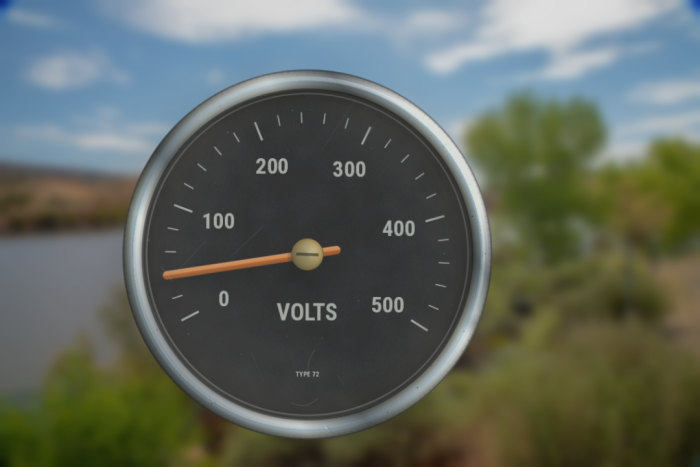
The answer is 40 V
